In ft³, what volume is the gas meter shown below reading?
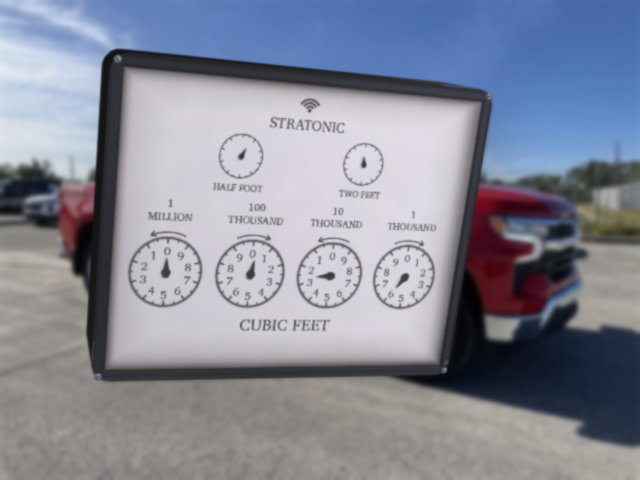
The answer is 2600 ft³
